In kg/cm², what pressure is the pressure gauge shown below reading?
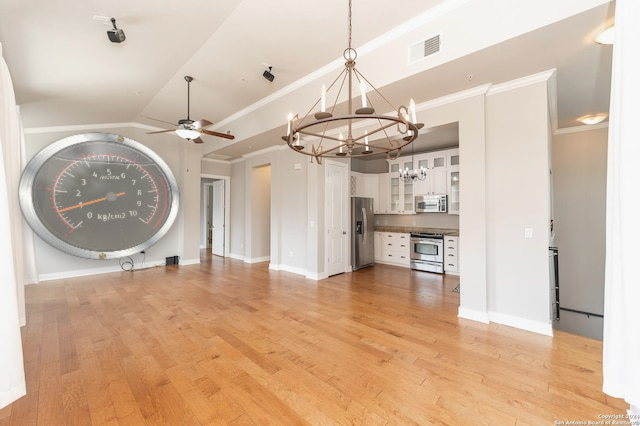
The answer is 1 kg/cm²
